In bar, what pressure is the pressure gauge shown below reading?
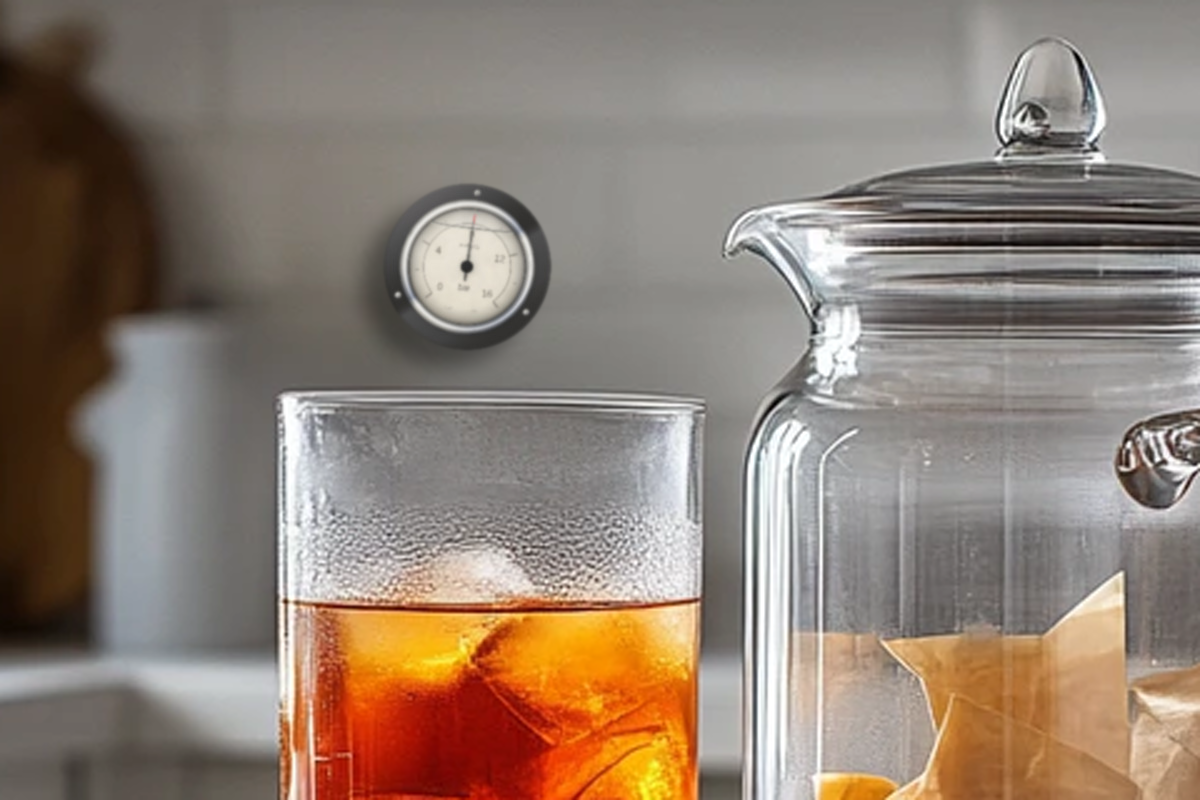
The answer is 8 bar
